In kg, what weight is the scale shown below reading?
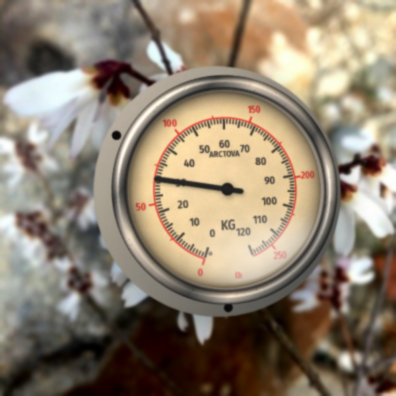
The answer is 30 kg
